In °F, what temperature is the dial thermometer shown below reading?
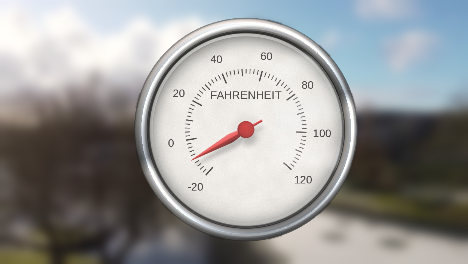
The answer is -10 °F
